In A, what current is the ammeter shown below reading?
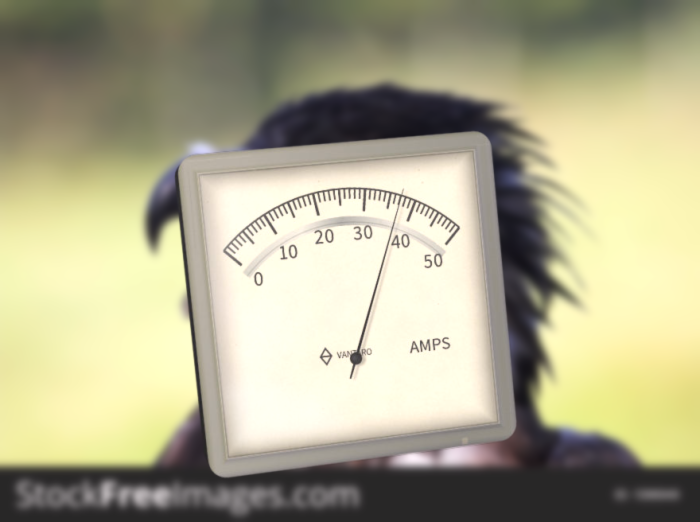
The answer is 37 A
